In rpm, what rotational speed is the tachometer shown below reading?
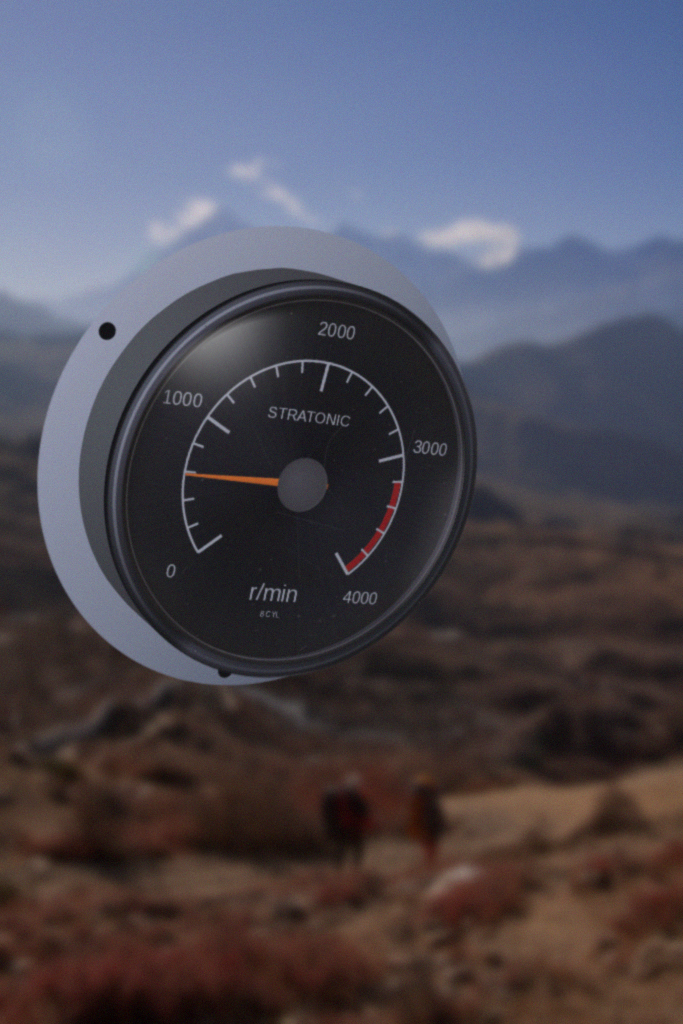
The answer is 600 rpm
